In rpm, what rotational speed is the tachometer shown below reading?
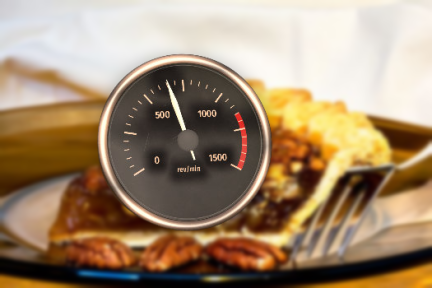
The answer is 650 rpm
